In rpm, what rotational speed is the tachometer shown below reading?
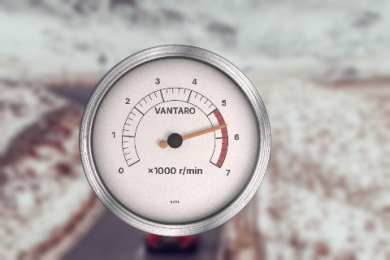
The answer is 5600 rpm
